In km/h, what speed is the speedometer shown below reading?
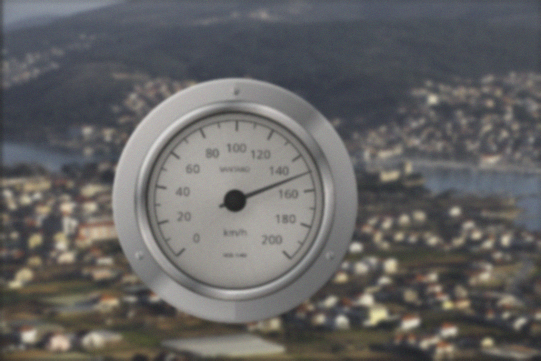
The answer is 150 km/h
